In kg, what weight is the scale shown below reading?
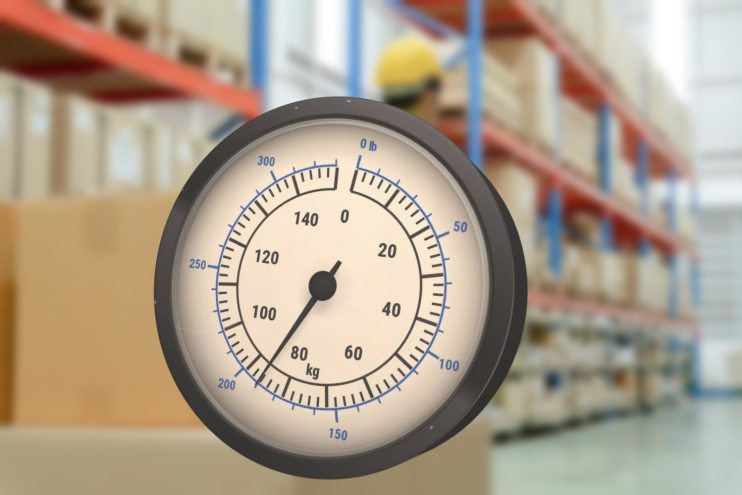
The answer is 86 kg
